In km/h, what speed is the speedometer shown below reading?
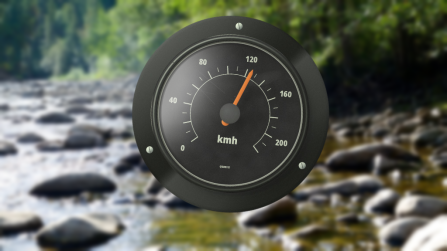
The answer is 125 km/h
